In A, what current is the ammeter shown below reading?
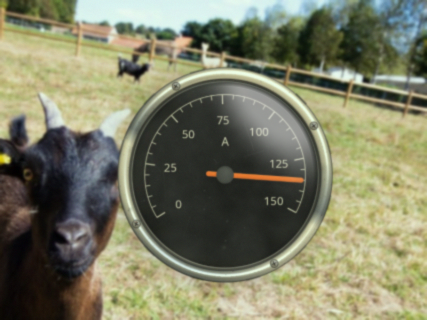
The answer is 135 A
